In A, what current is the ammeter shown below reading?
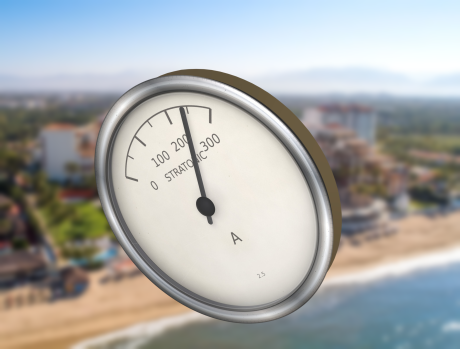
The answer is 250 A
